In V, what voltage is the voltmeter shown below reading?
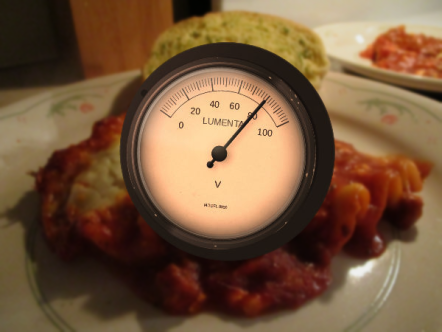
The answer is 80 V
